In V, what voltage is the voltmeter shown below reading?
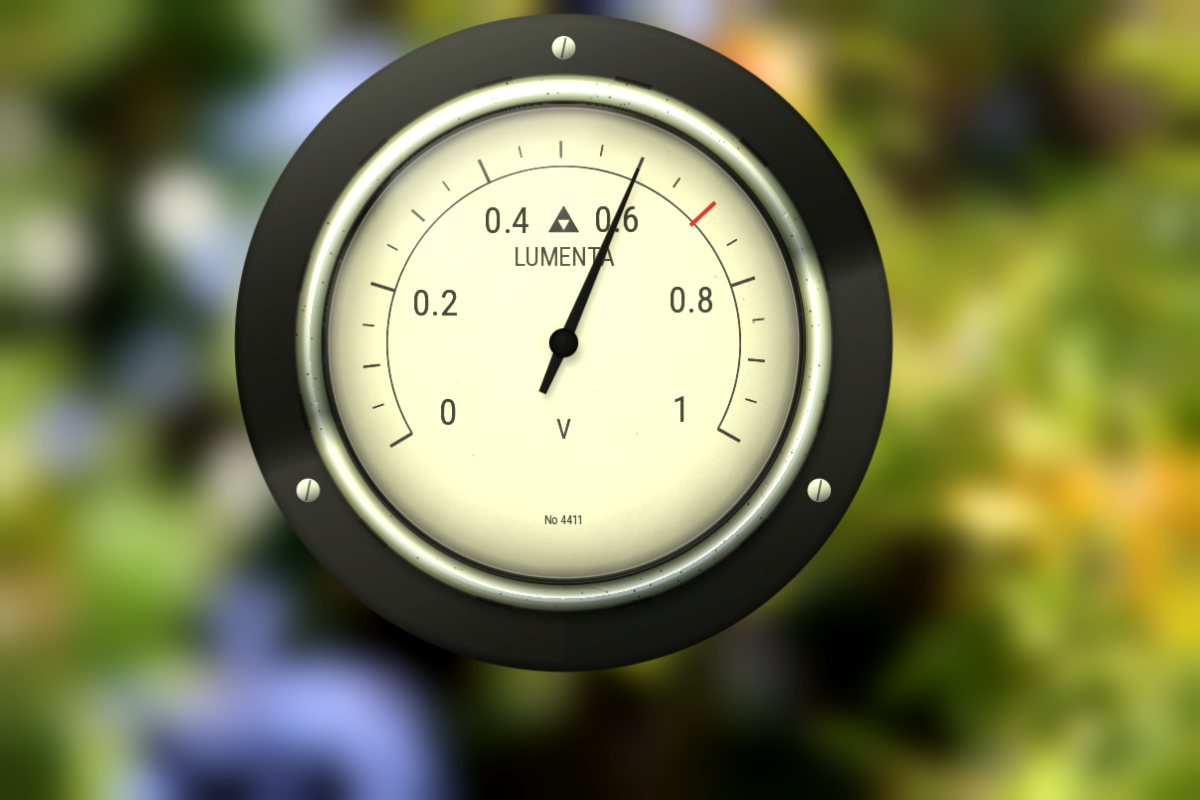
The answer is 0.6 V
